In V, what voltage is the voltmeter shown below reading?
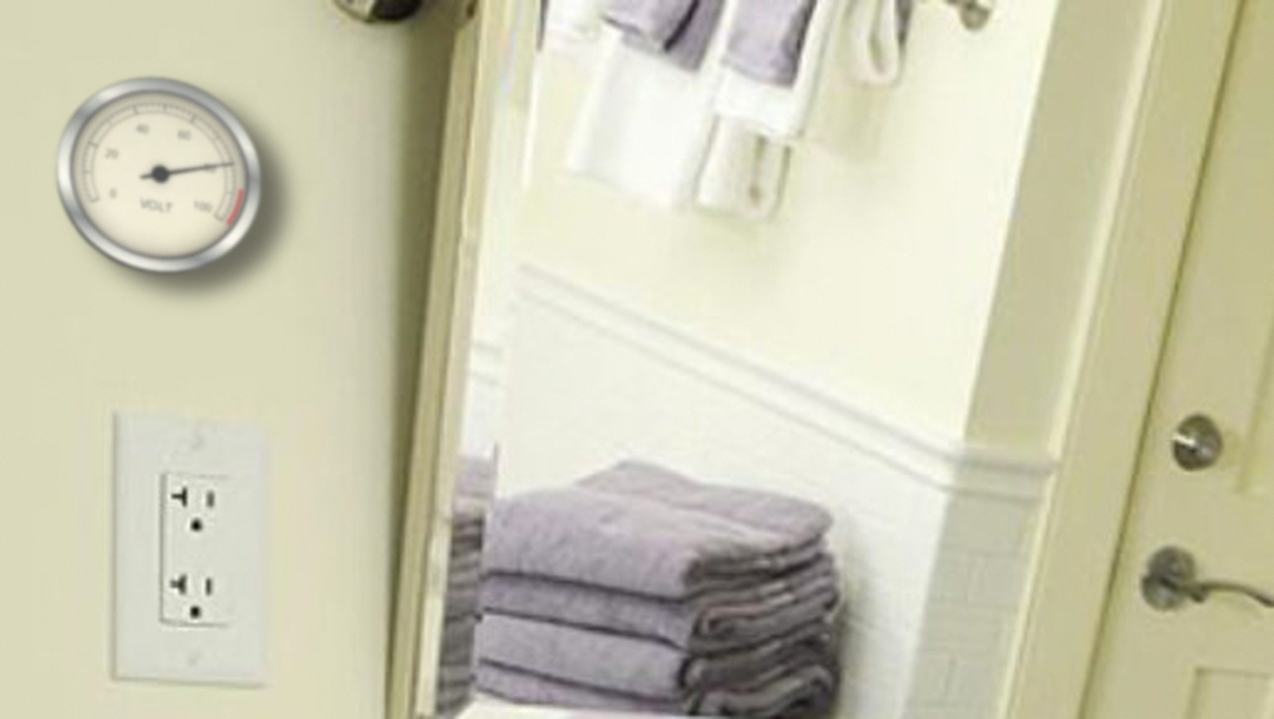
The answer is 80 V
